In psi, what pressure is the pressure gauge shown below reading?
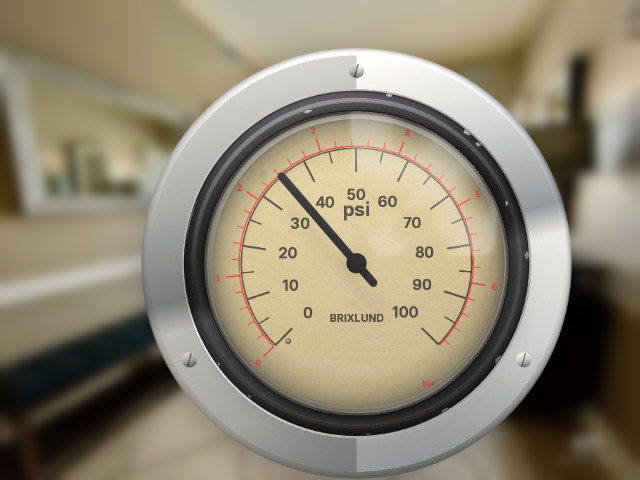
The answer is 35 psi
